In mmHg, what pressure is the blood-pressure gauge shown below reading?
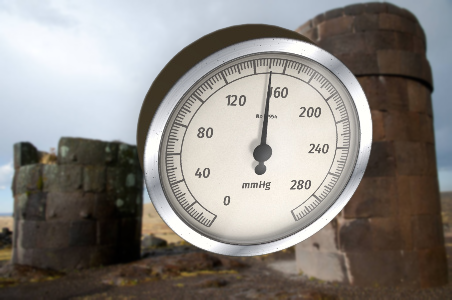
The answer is 150 mmHg
